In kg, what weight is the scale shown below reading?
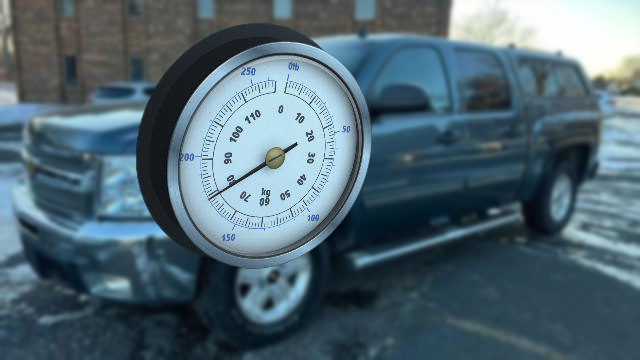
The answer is 80 kg
